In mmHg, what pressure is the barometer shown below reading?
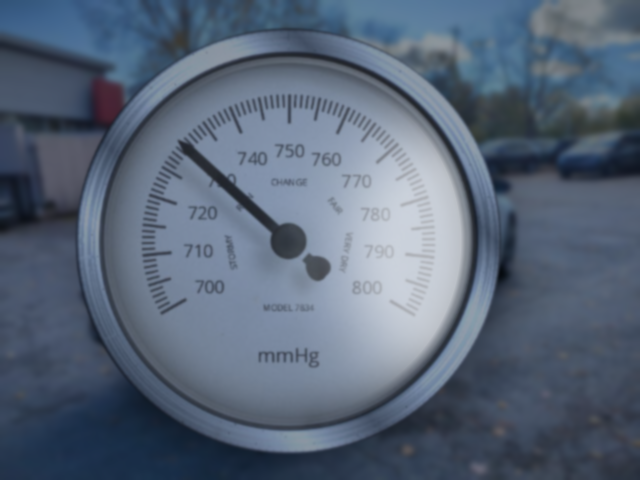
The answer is 730 mmHg
